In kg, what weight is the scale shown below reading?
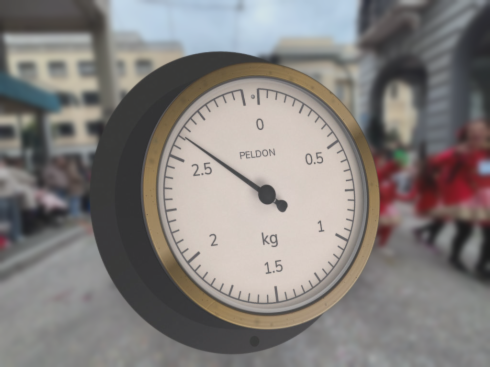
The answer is 2.6 kg
